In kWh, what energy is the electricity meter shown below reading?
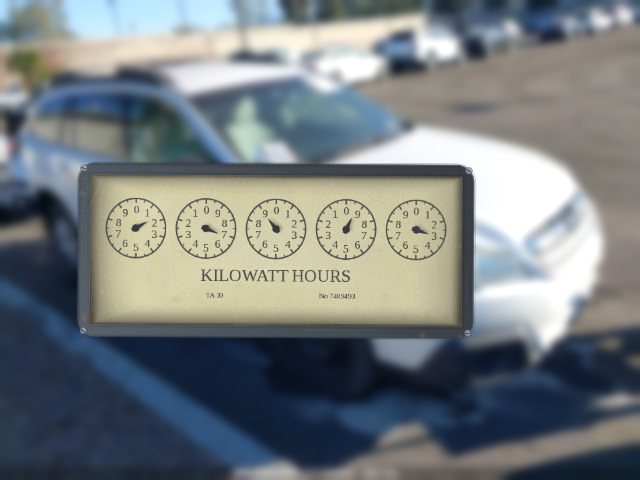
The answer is 16893 kWh
